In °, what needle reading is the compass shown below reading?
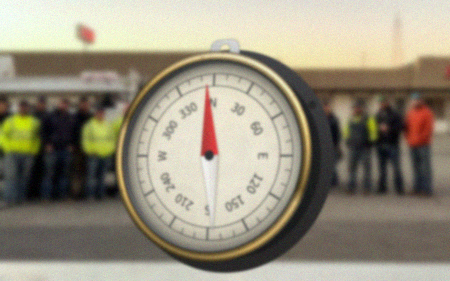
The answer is 355 °
